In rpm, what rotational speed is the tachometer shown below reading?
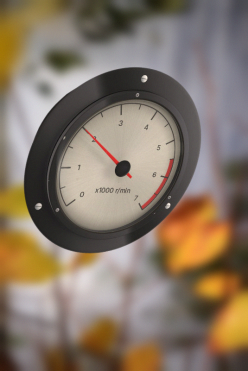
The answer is 2000 rpm
